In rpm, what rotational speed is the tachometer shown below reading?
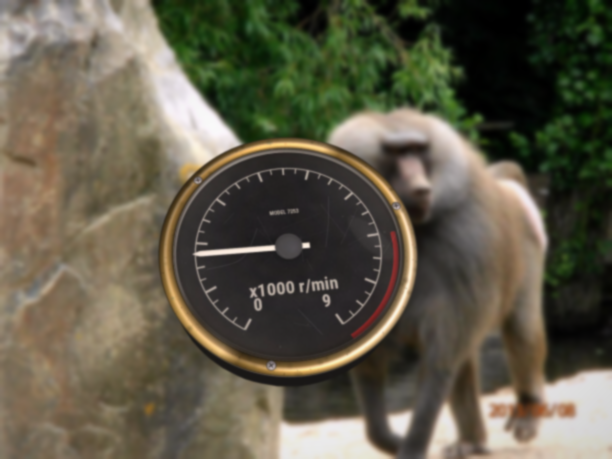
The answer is 1750 rpm
